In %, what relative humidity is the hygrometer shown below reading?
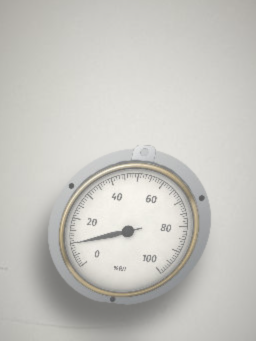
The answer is 10 %
